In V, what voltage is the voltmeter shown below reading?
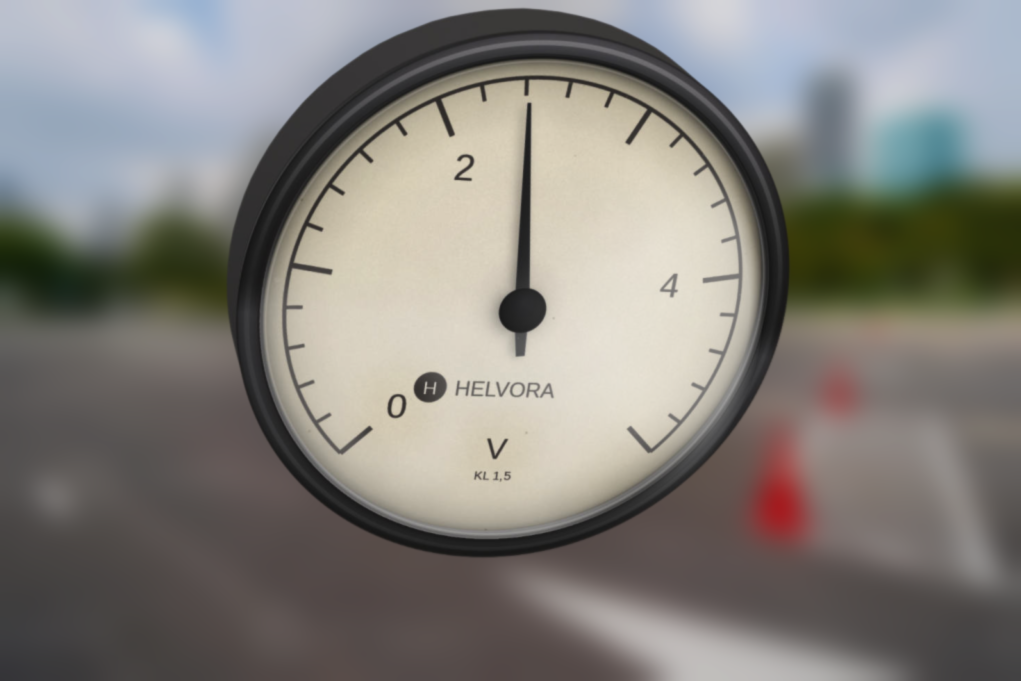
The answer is 2.4 V
